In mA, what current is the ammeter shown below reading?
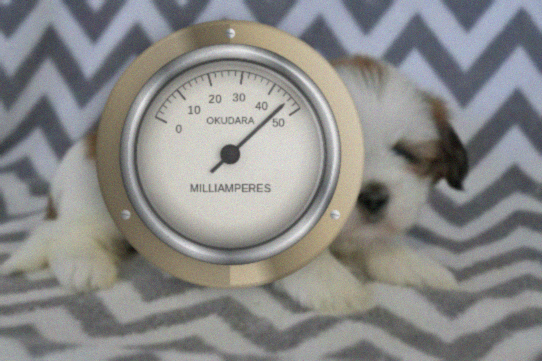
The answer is 46 mA
